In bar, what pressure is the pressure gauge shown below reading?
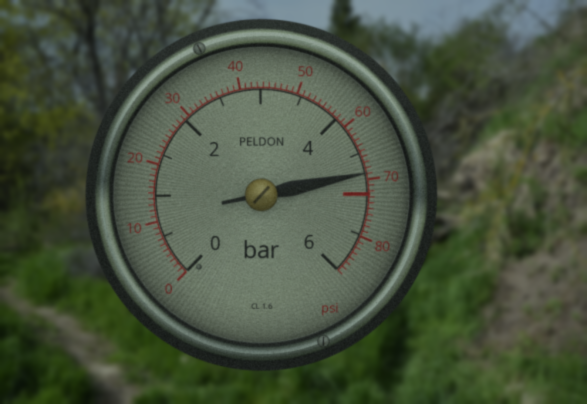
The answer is 4.75 bar
